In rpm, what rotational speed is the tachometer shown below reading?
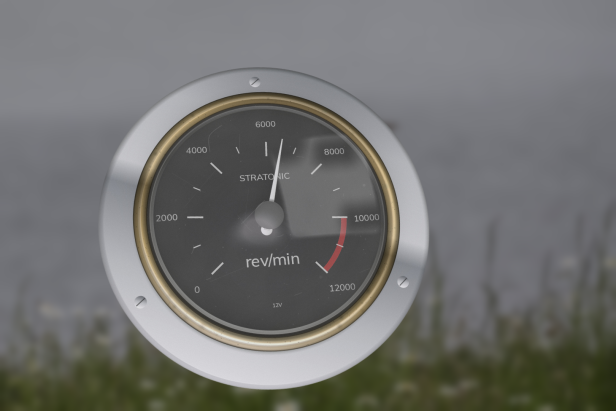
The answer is 6500 rpm
